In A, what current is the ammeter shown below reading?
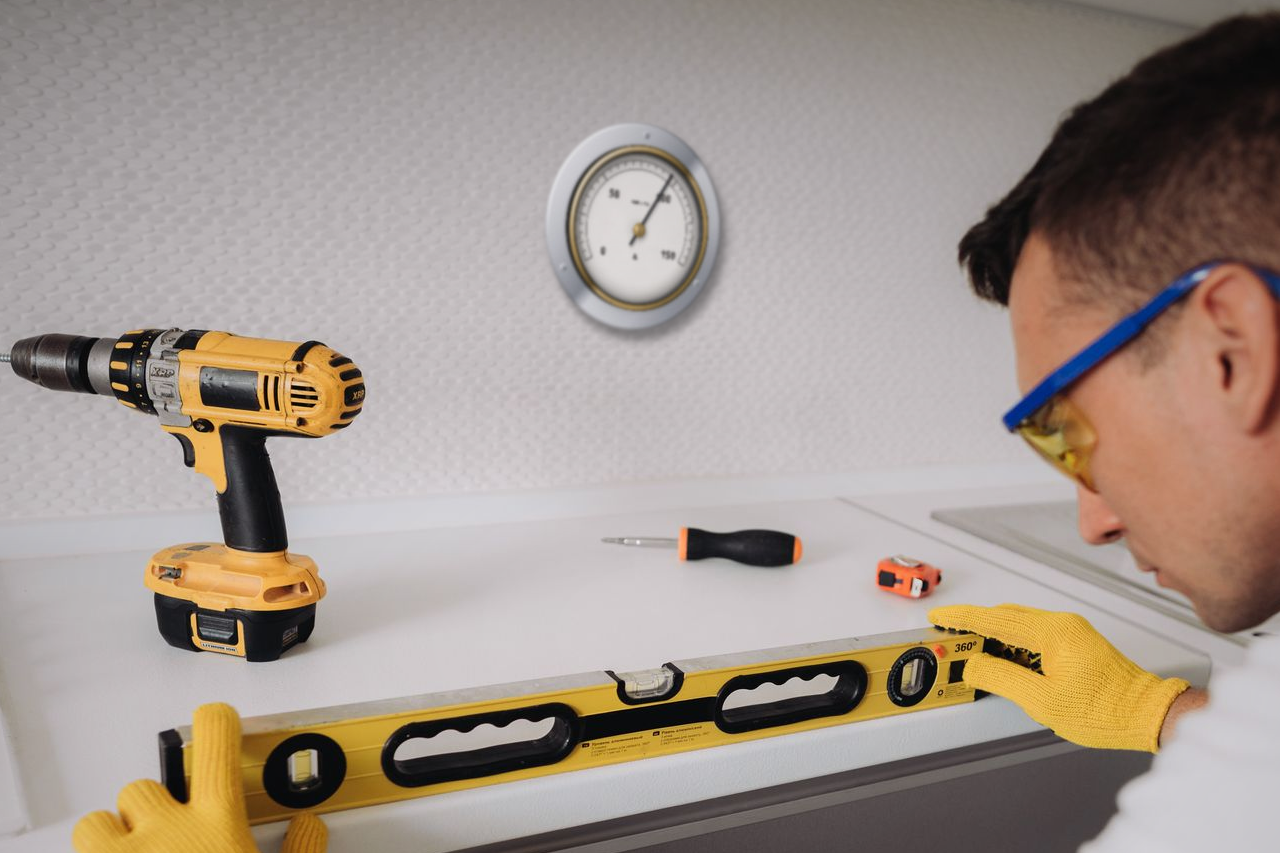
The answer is 95 A
